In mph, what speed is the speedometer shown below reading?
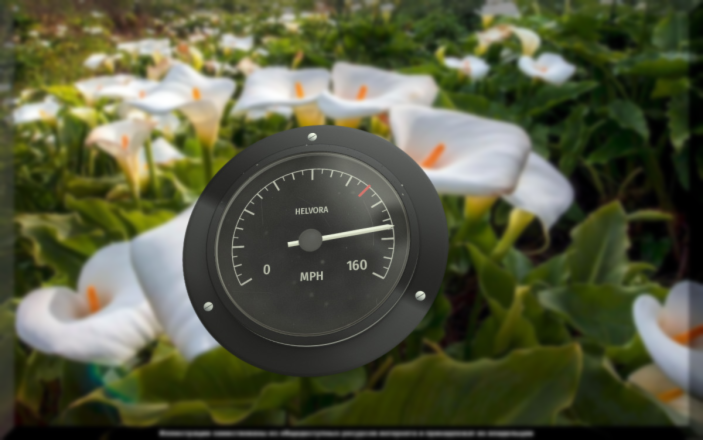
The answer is 135 mph
